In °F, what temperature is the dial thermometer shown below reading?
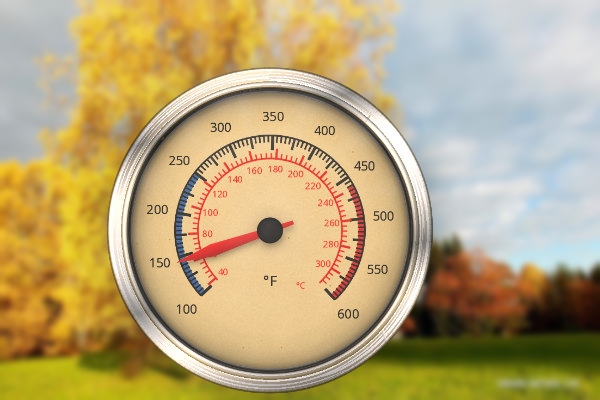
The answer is 145 °F
